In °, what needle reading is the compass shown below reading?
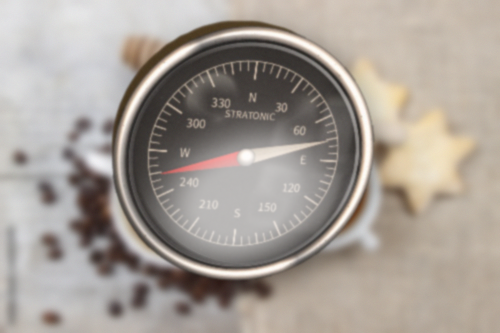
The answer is 255 °
